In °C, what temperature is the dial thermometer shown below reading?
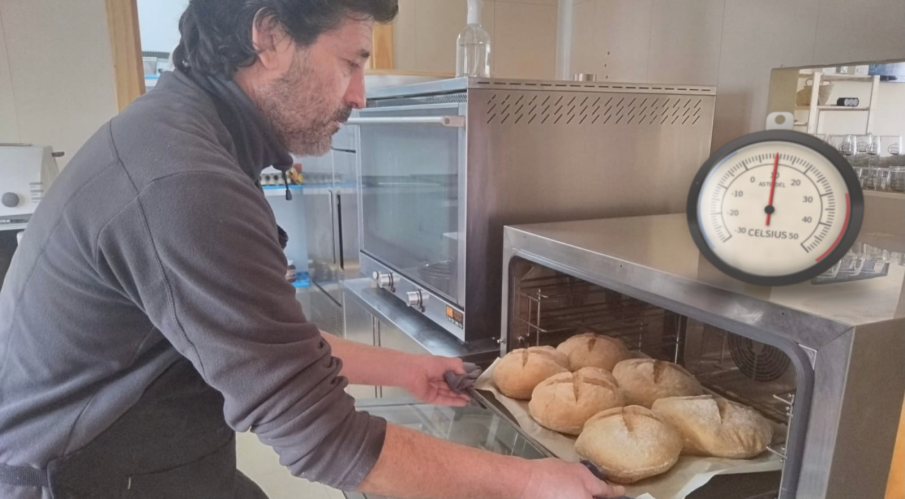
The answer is 10 °C
